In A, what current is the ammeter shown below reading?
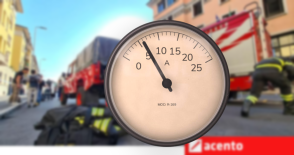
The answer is 6 A
